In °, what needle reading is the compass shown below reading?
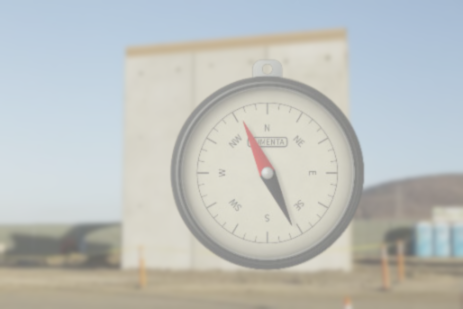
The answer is 335 °
